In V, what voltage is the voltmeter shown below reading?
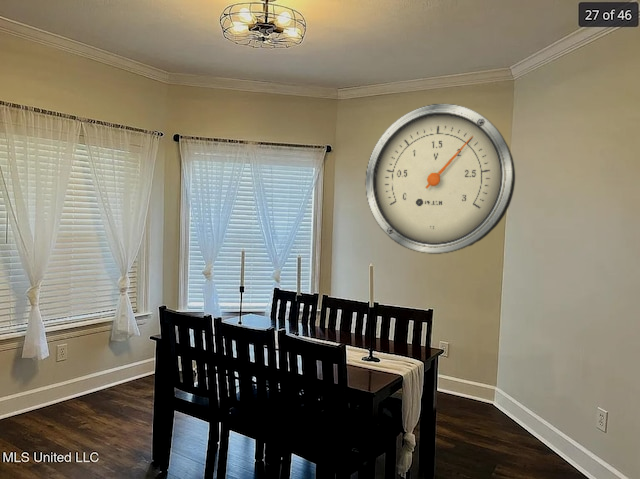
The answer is 2 V
